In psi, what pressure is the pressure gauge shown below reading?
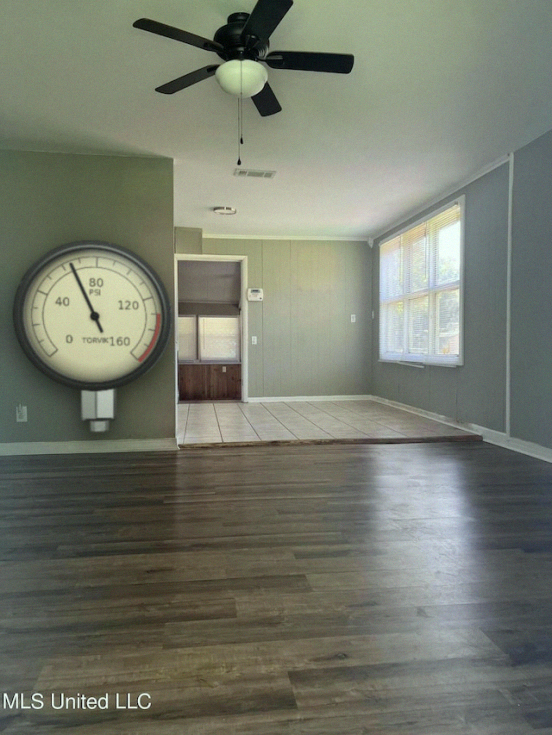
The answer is 65 psi
